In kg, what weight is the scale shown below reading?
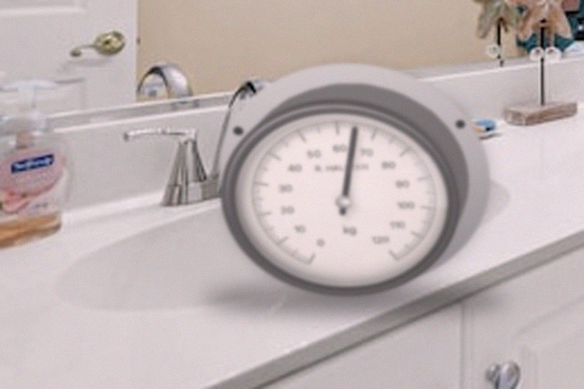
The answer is 65 kg
